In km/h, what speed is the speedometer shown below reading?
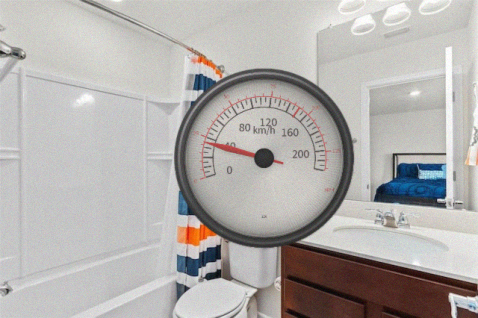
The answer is 35 km/h
